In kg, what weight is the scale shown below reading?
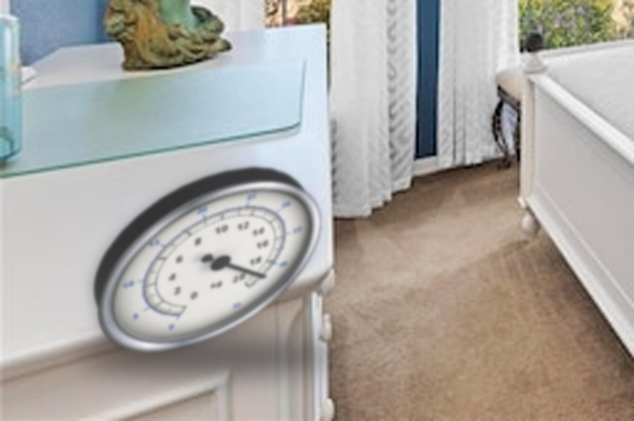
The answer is 19 kg
